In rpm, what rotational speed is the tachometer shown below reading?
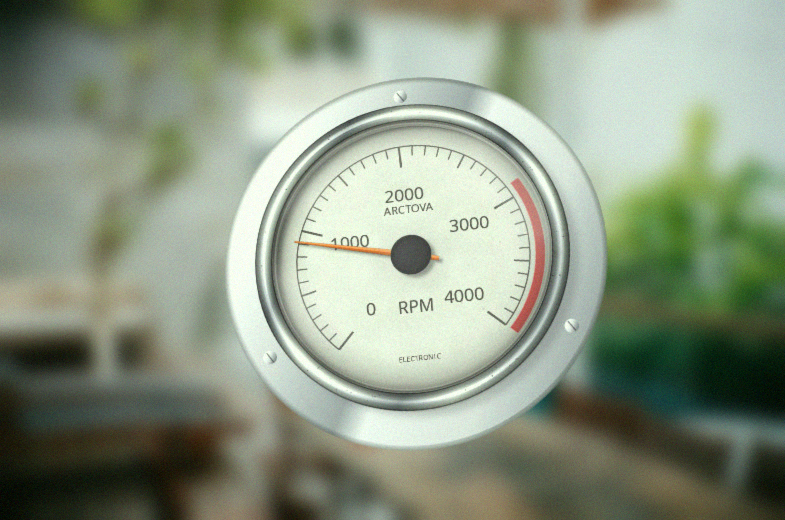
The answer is 900 rpm
